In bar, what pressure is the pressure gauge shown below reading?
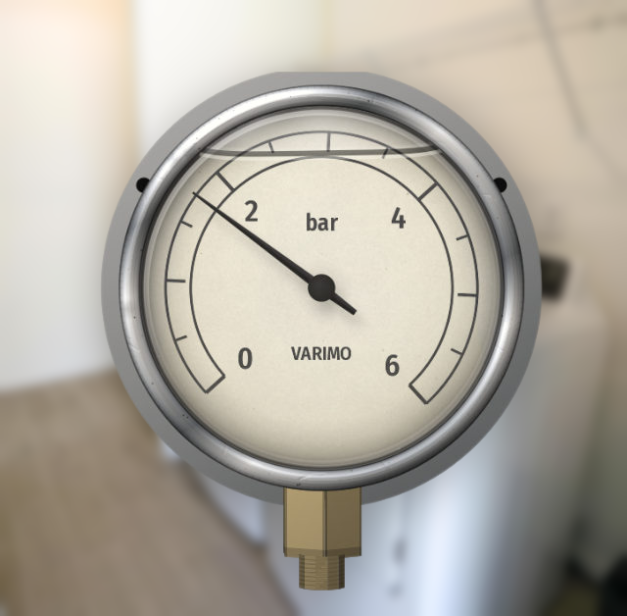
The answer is 1.75 bar
